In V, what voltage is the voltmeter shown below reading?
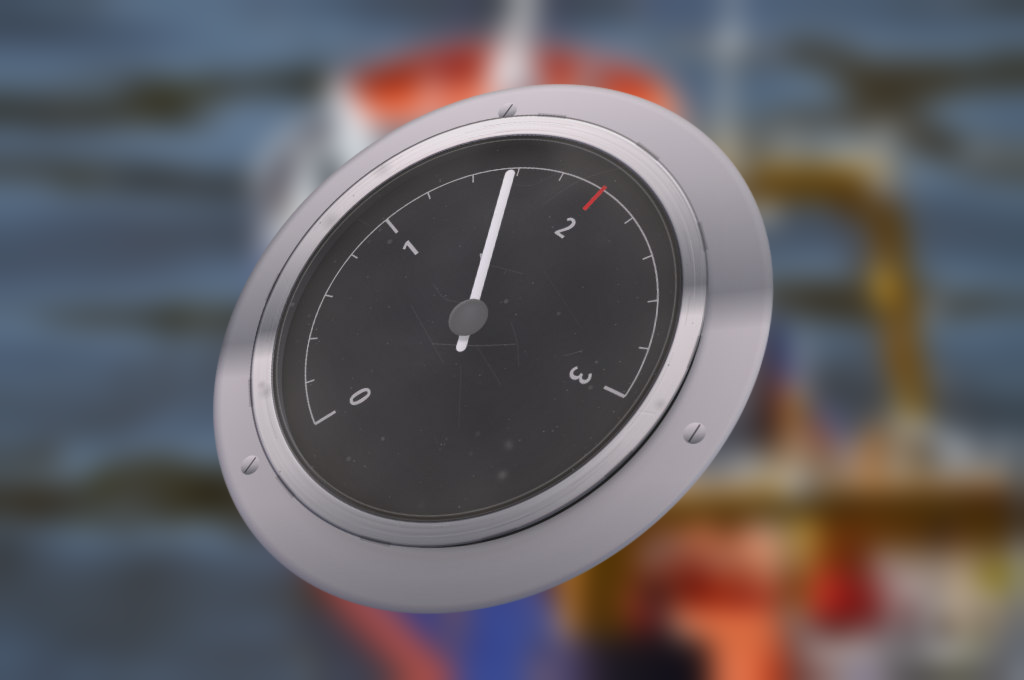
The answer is 1.6 V
